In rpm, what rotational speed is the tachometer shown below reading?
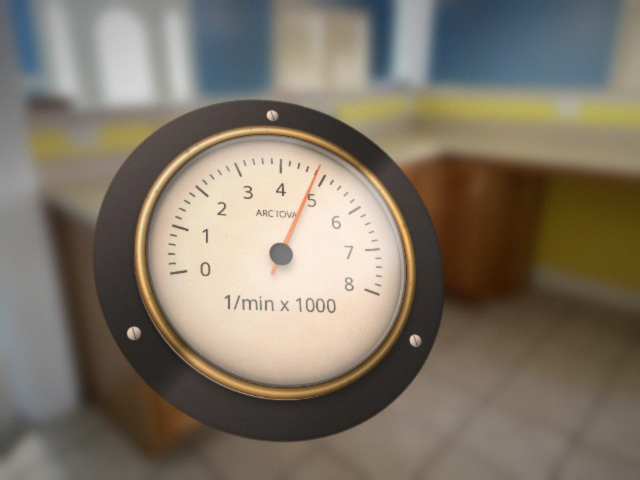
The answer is 4800 rpm
